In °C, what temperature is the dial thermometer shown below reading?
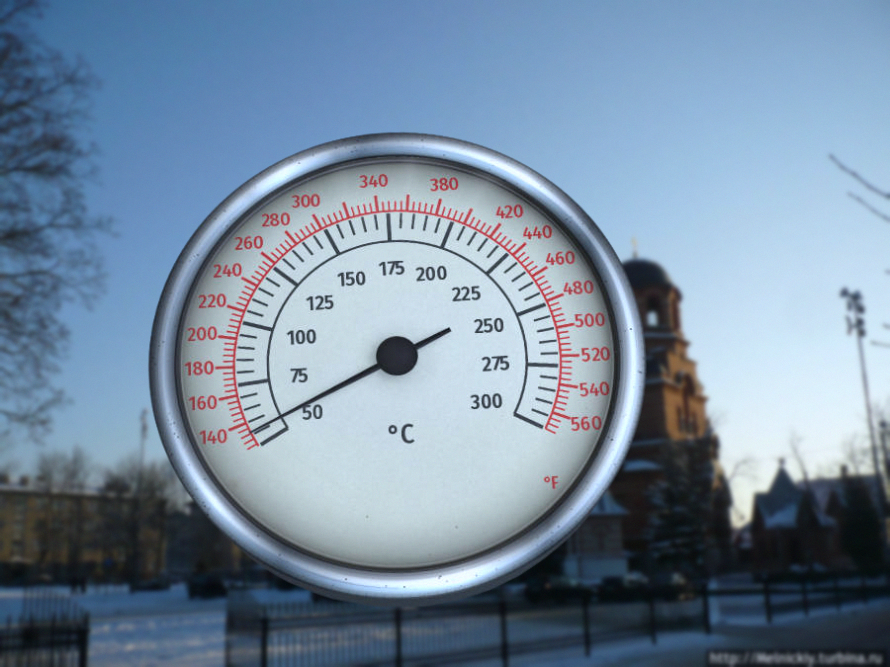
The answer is 55 °C
